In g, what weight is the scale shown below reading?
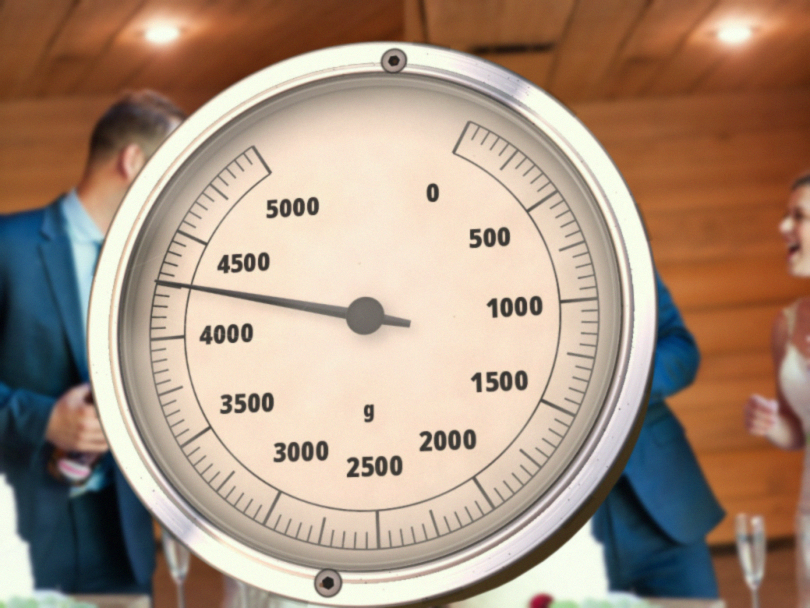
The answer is 4250 g
